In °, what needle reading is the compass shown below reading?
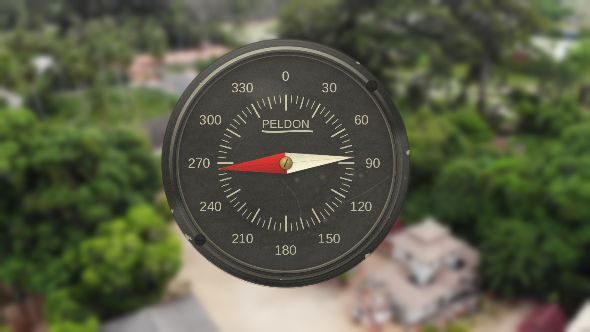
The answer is 265 °
